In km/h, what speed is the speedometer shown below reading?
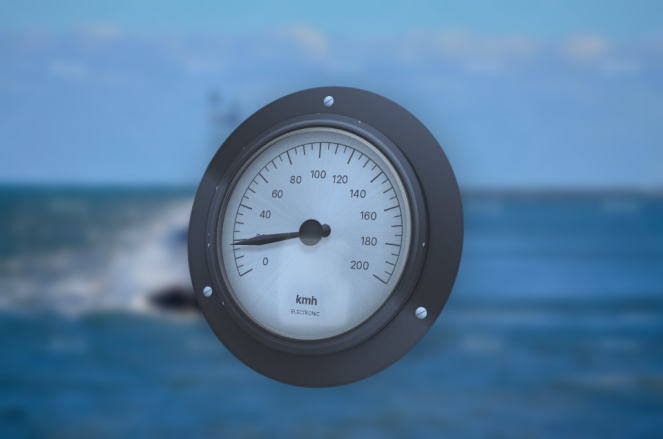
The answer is 17.5 km/h
